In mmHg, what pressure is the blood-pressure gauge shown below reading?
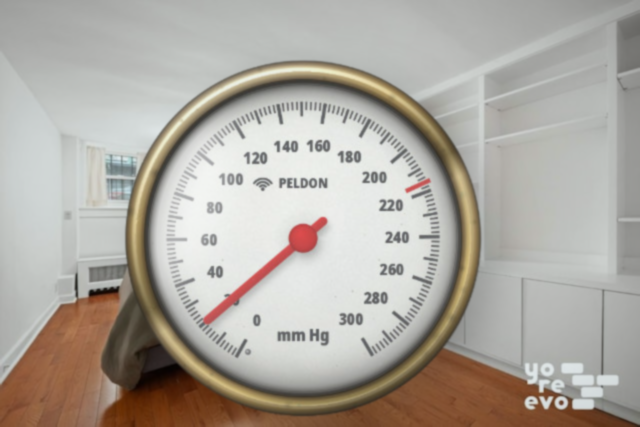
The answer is 20 mmHg
